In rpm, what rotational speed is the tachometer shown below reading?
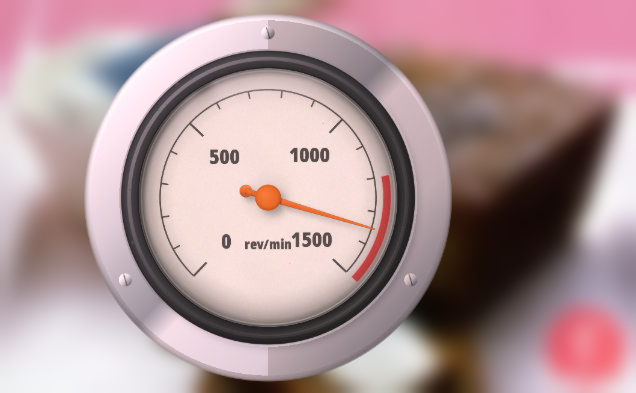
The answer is 1350 rpm
